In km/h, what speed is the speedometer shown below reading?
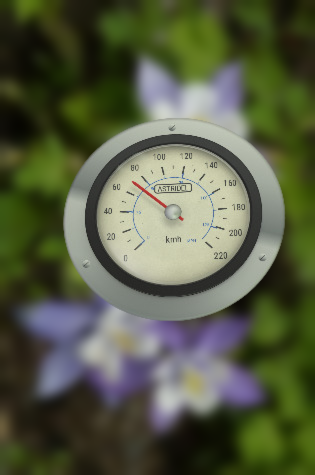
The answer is 70 km/h
